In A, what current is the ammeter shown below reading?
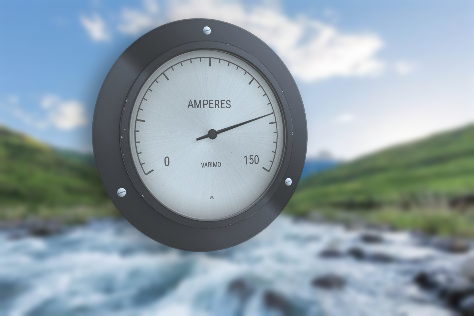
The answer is 120 A
